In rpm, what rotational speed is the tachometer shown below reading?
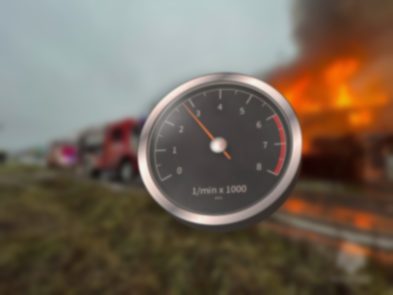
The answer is 2750 rpm
